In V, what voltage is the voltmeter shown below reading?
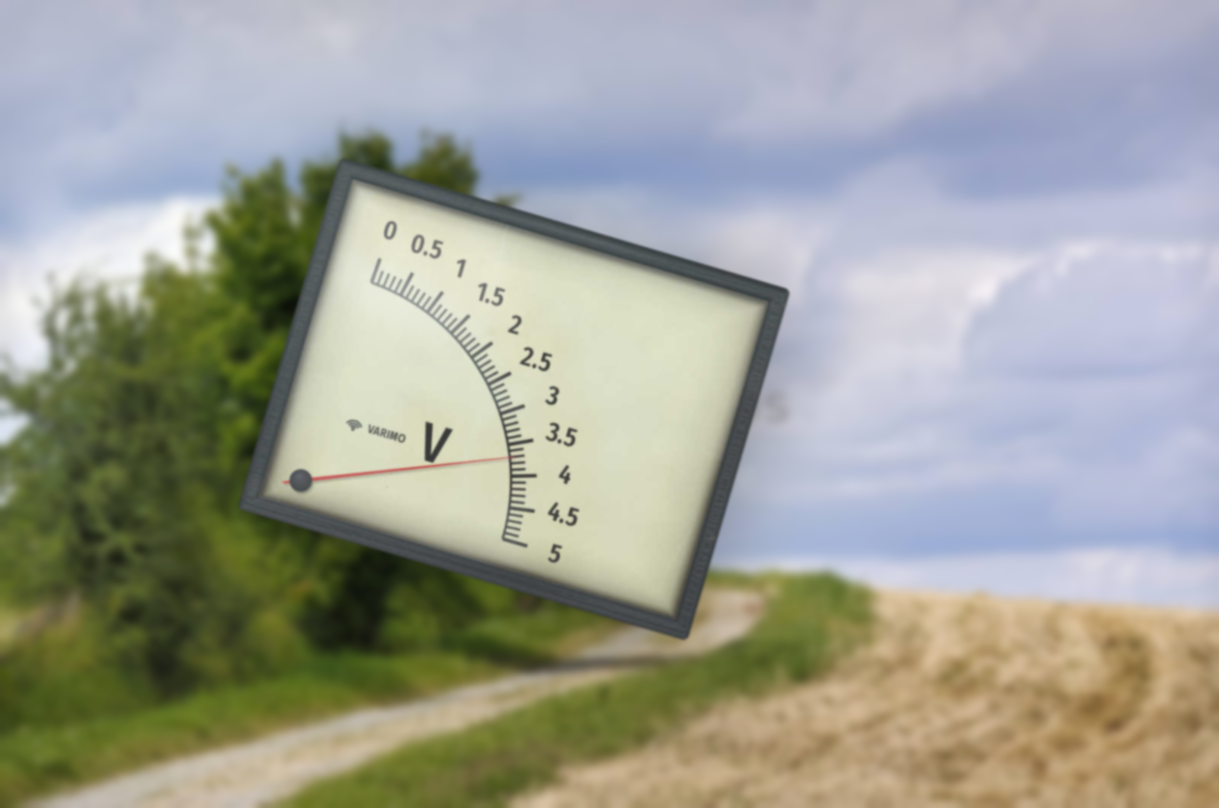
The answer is 3.7 V
